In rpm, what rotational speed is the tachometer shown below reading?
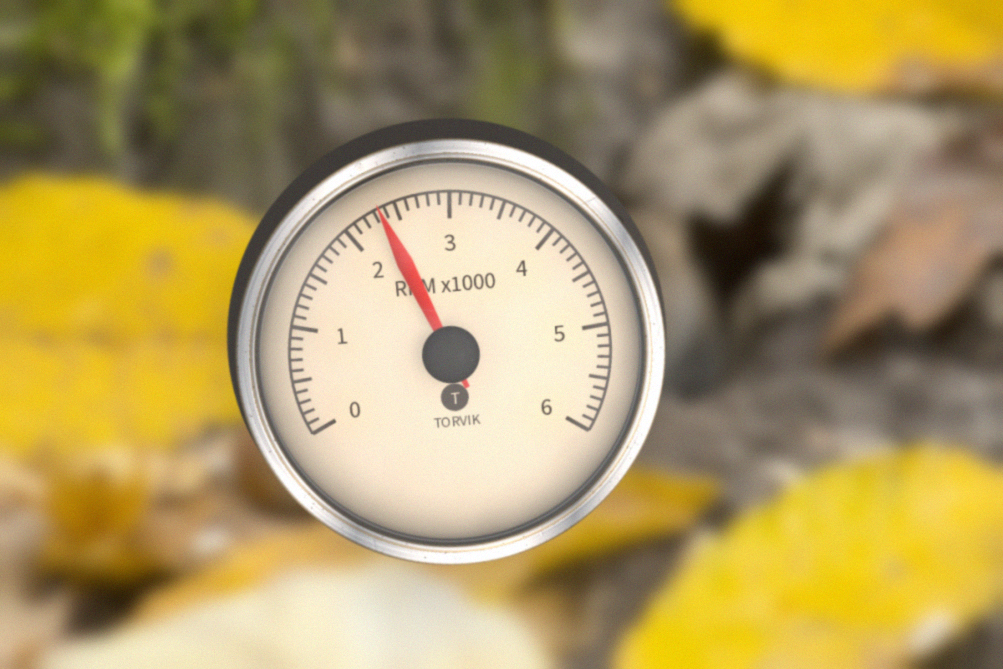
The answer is 2350 rpm
